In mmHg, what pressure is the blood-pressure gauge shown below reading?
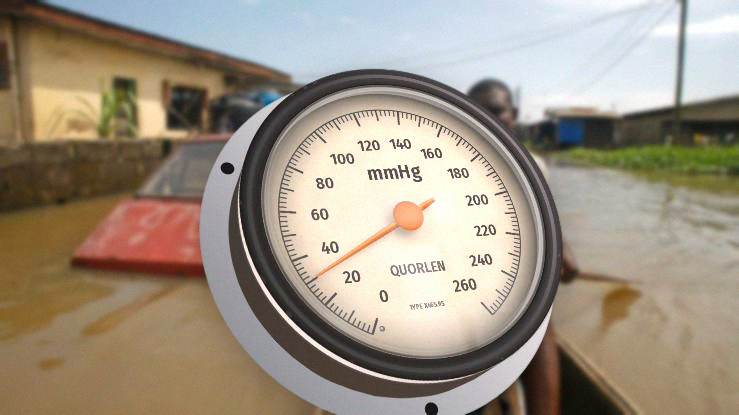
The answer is 30 mmHg
